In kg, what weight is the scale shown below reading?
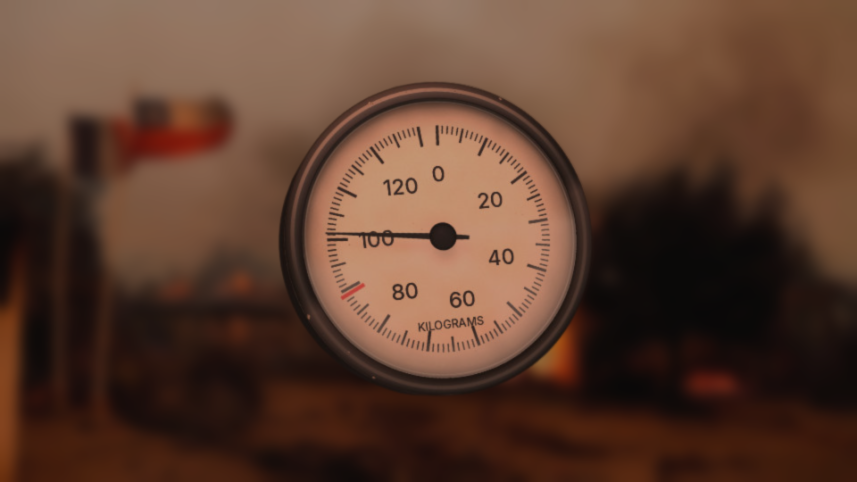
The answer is 101 kg
